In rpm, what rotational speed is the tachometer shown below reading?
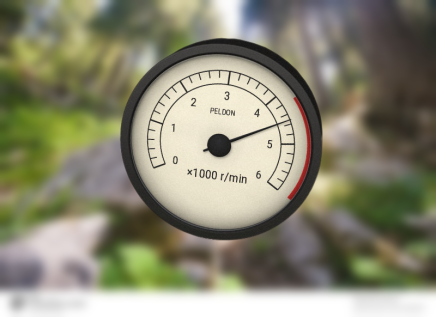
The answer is 4500 rpm
